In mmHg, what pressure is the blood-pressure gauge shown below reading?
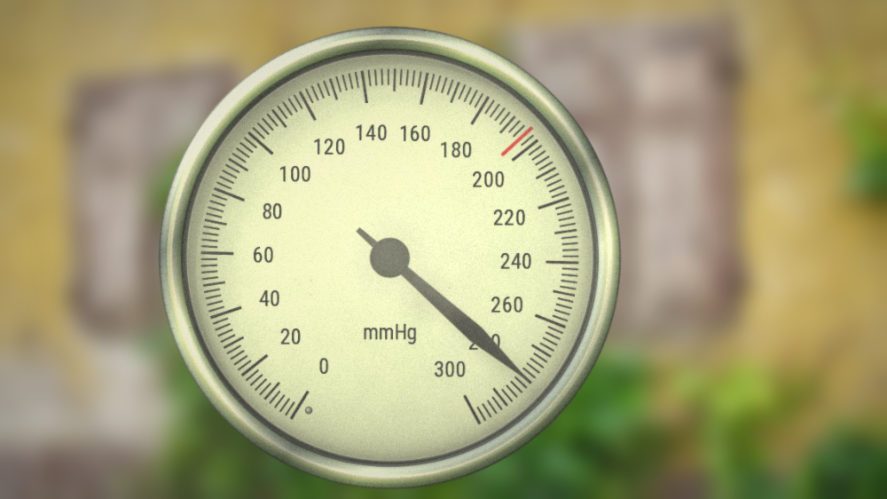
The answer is 280 mmHg
